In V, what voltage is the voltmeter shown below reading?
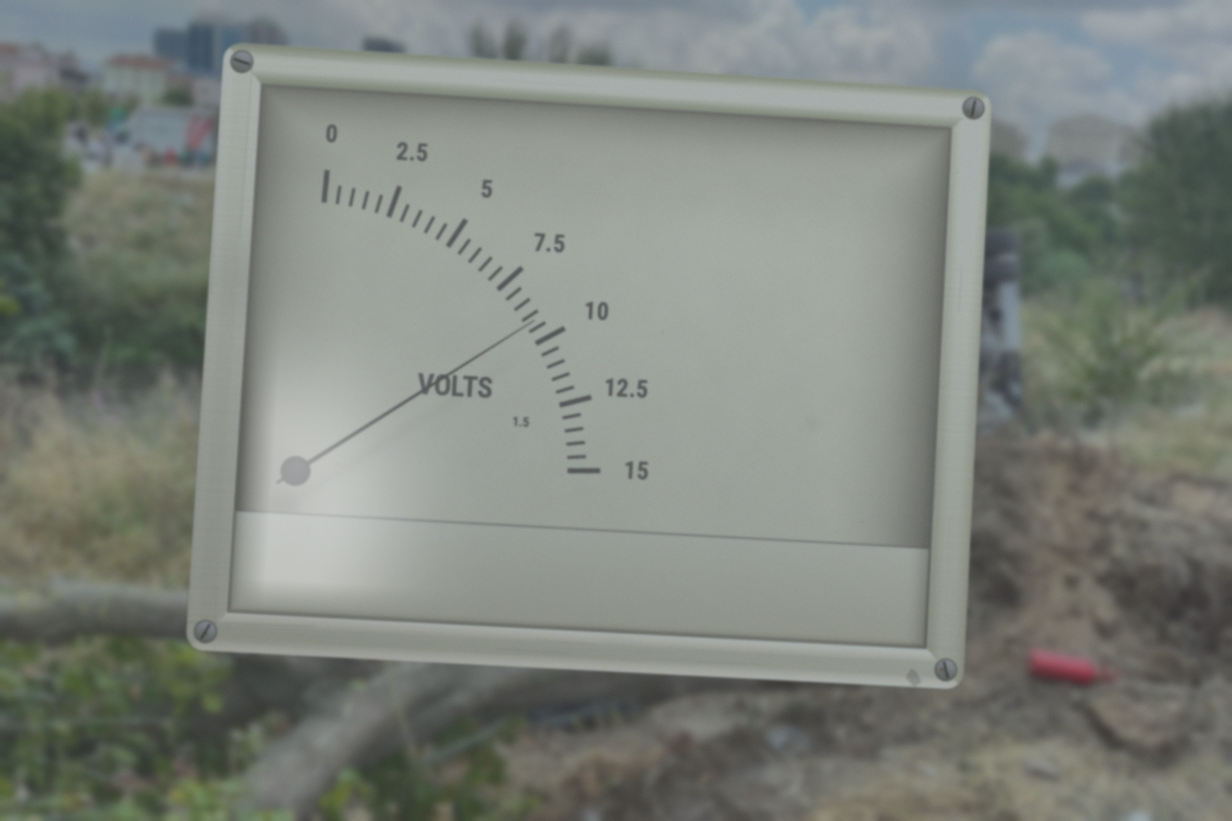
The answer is 9.25 V
